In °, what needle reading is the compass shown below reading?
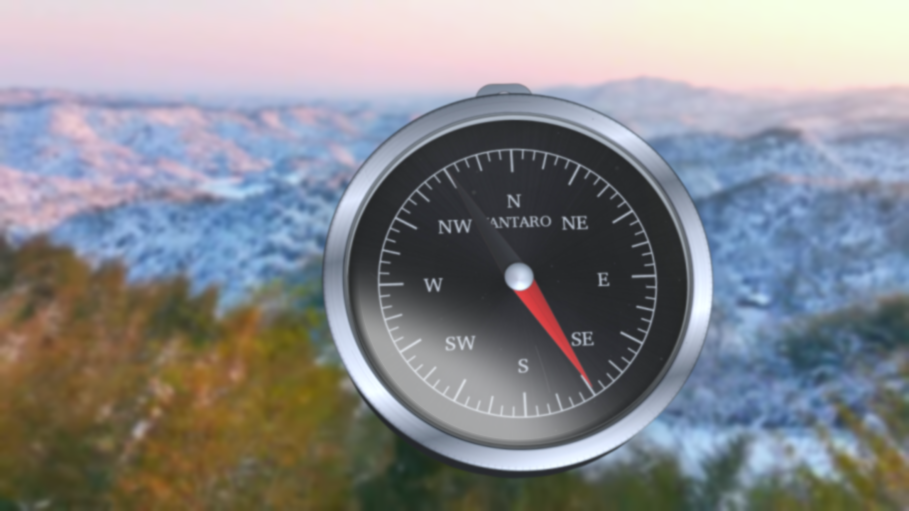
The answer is 150 °
